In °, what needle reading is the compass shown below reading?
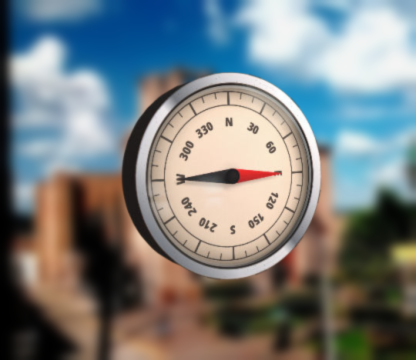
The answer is 90 °
